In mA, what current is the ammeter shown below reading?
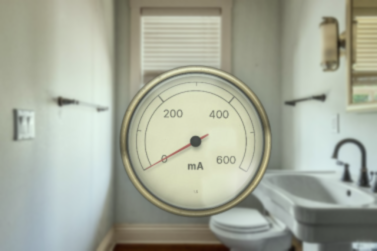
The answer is 0 mA
